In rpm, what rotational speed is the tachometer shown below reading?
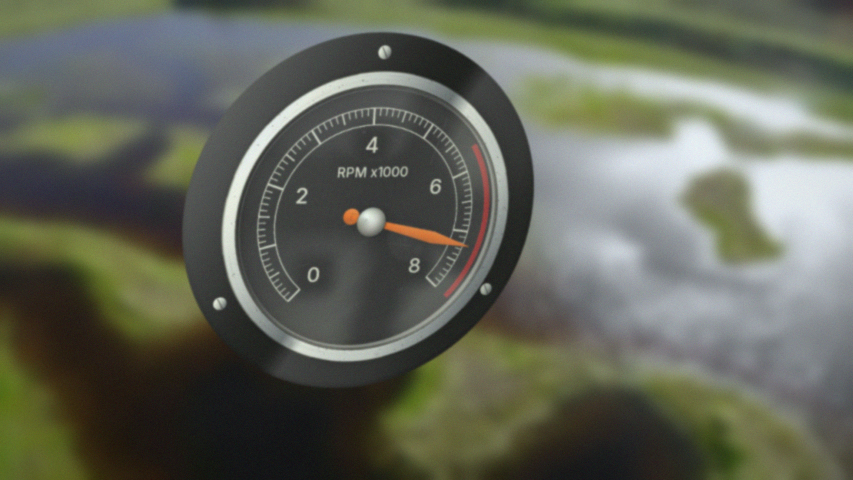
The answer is 7200 rpm
